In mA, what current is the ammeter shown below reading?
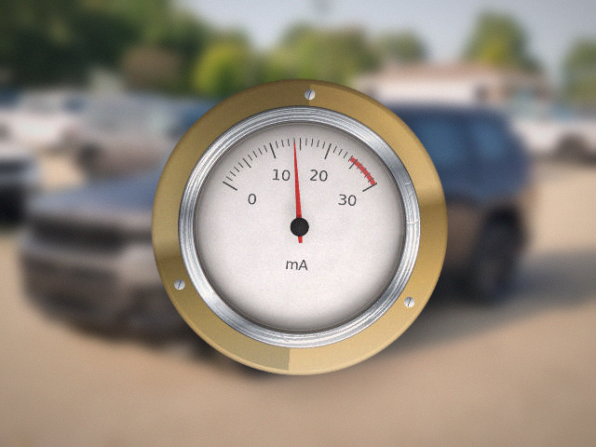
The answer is 14 mA
